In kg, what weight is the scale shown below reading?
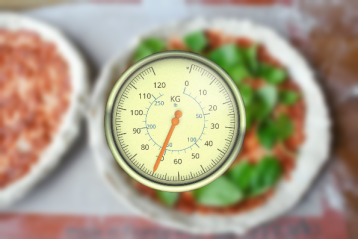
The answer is 70 kg
